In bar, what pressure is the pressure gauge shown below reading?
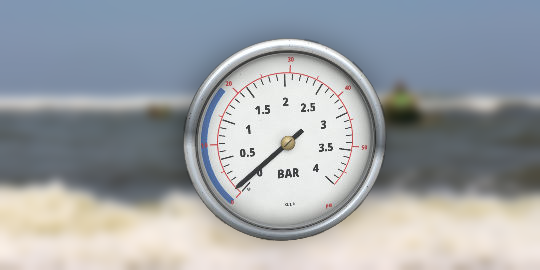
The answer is 0.1 bar
